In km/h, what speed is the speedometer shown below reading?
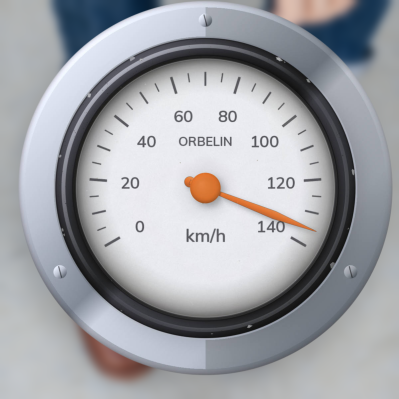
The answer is 135 km/h
